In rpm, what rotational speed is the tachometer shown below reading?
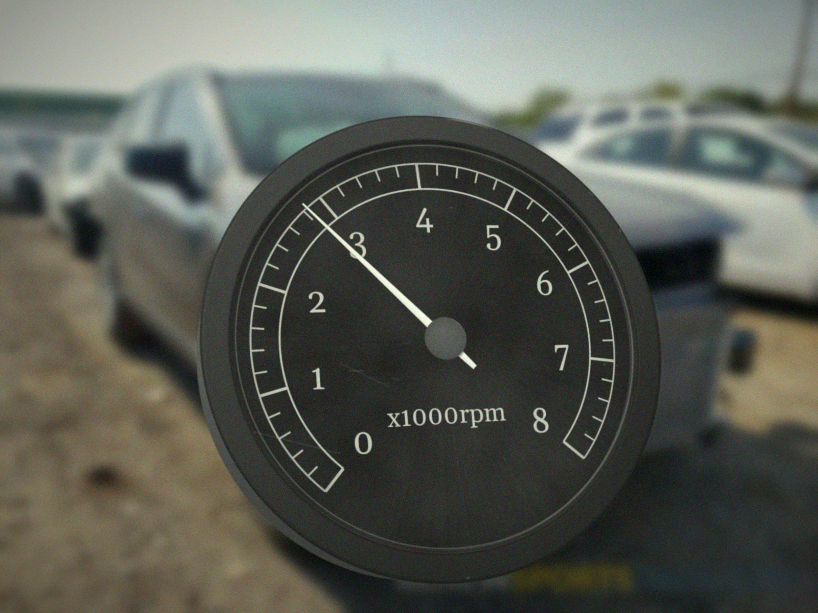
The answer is 2800 rpm
